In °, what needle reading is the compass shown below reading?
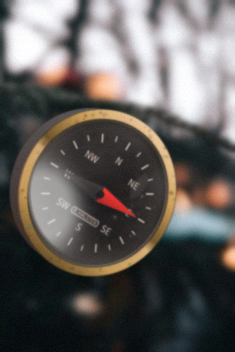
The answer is 90 °
